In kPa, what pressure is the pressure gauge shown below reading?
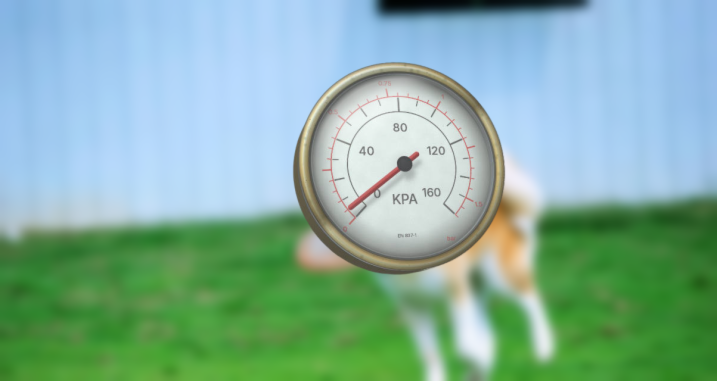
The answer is 5 kPa
